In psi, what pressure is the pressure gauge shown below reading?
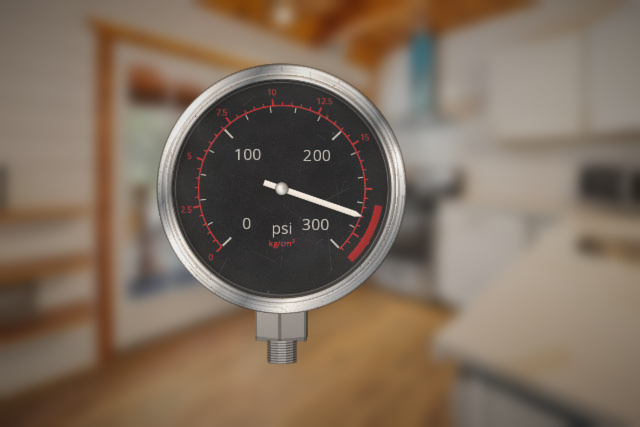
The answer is 270 psi
